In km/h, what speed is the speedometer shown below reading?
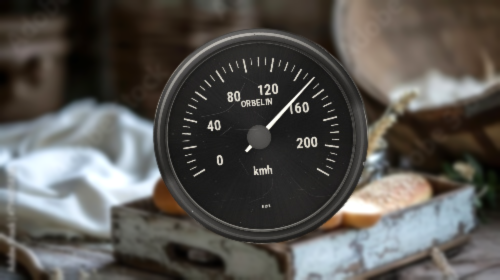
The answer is 150 km/h
